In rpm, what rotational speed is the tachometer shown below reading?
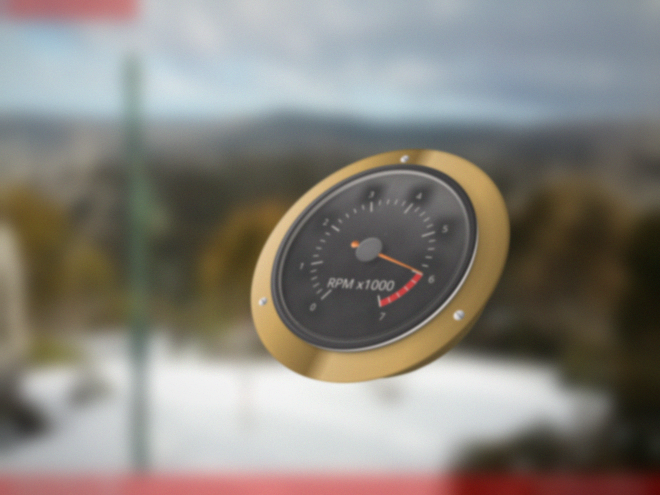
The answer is 6000 rpm
